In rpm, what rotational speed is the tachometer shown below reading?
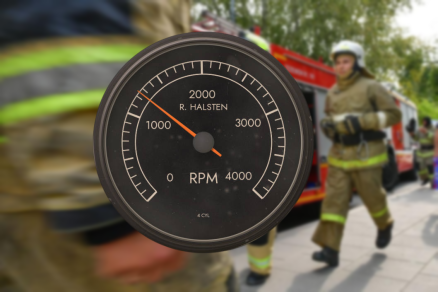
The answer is 1250 rpm
